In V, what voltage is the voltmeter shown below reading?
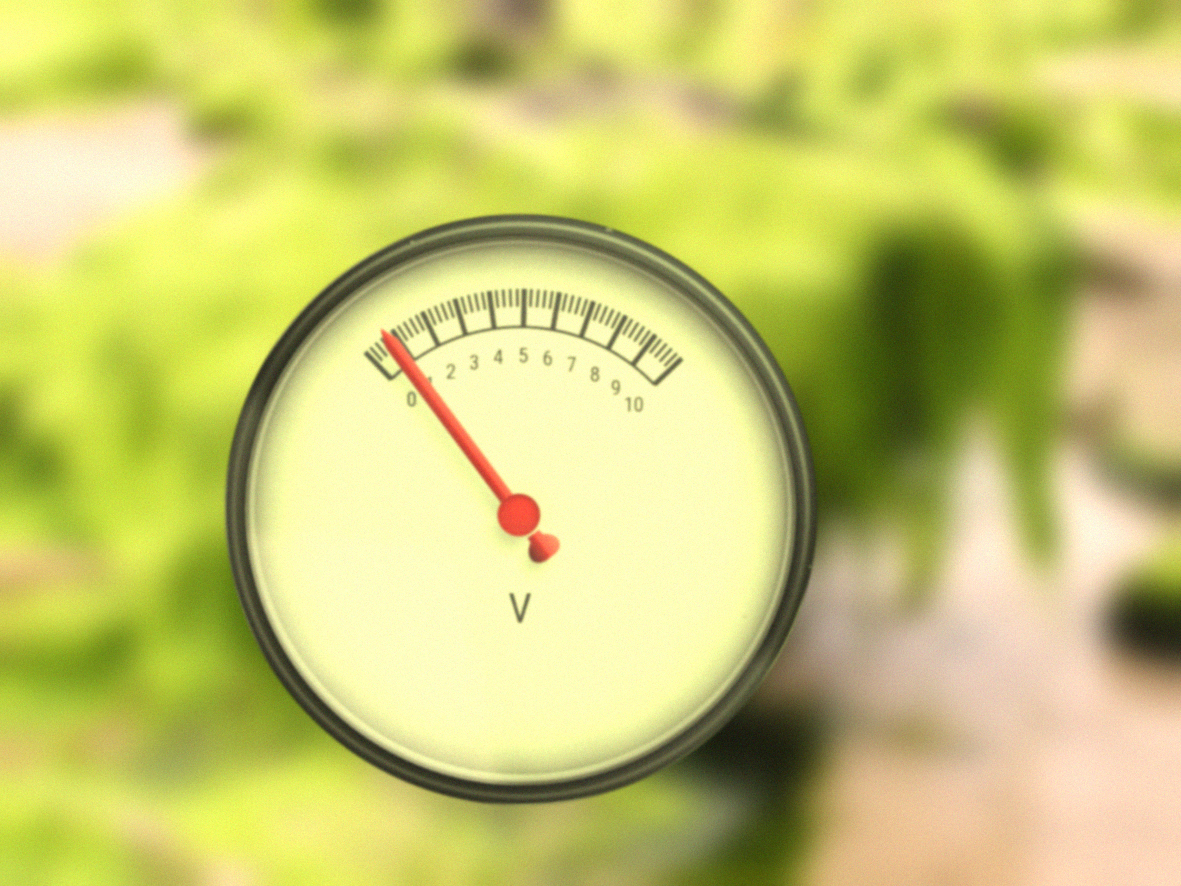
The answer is 0.8 V
